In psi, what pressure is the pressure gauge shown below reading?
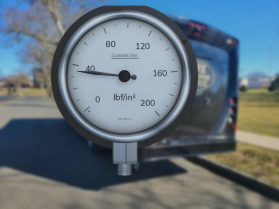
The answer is 35 psi
